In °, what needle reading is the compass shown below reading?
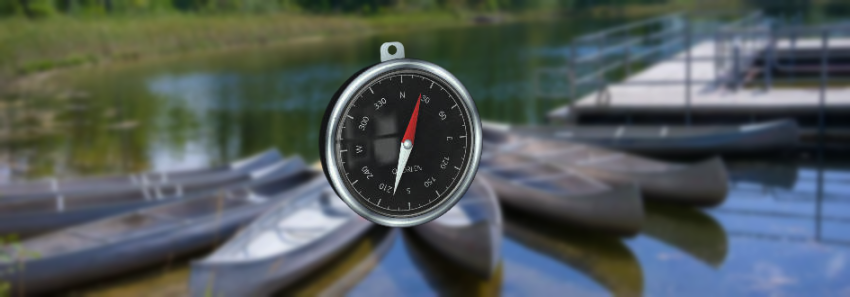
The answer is 20 °
